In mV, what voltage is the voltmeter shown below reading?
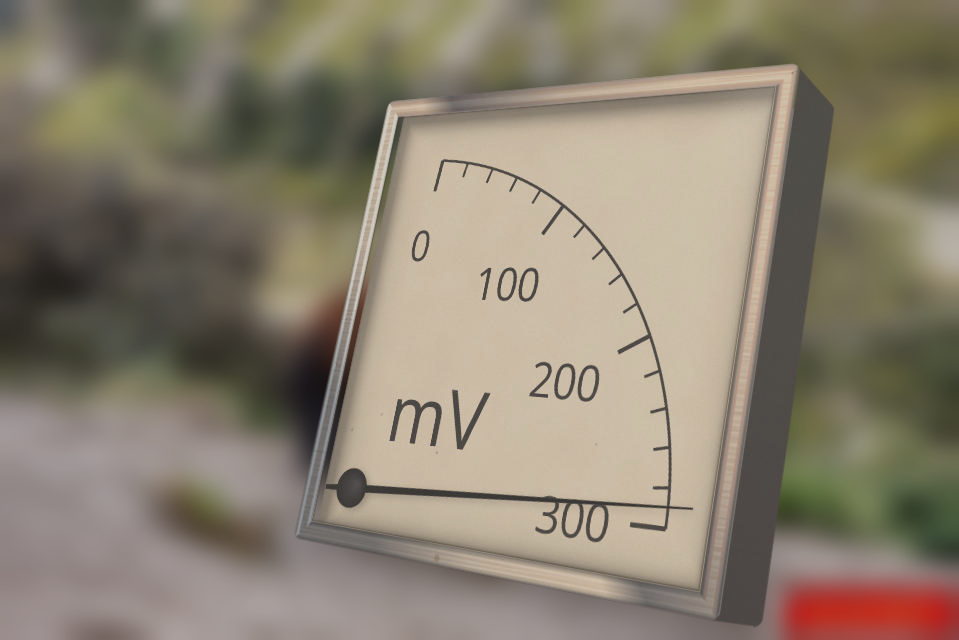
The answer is 290 mV
